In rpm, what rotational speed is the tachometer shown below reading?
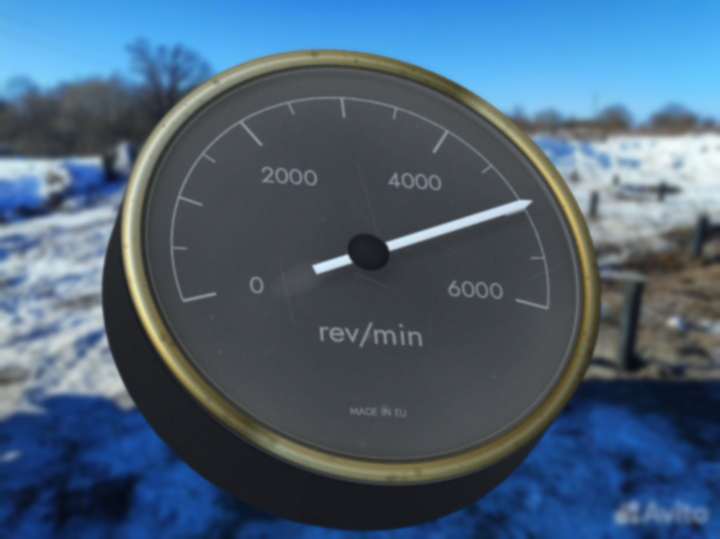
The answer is 5000 rpm
